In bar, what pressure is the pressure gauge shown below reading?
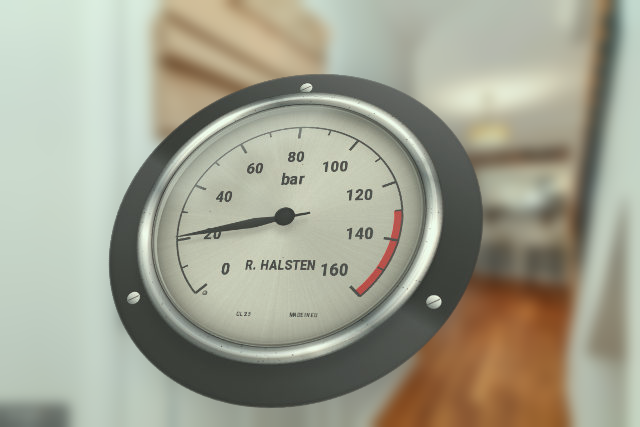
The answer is 20 bar
